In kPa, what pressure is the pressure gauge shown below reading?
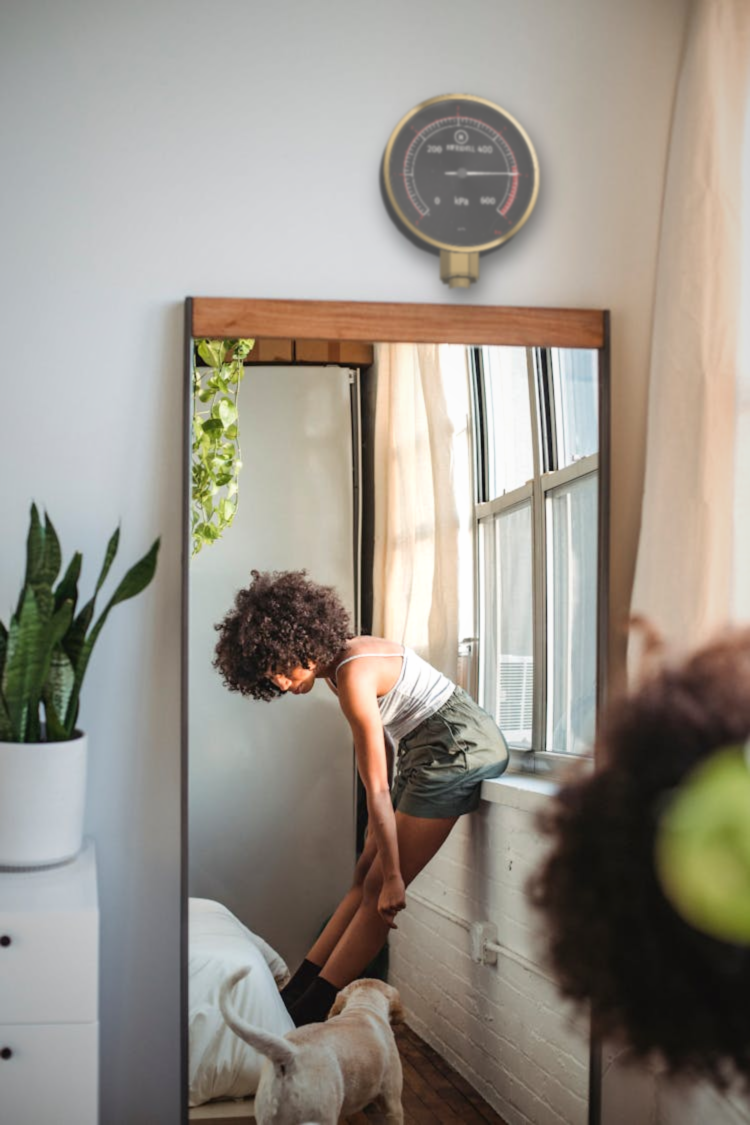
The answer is 500 kPa
